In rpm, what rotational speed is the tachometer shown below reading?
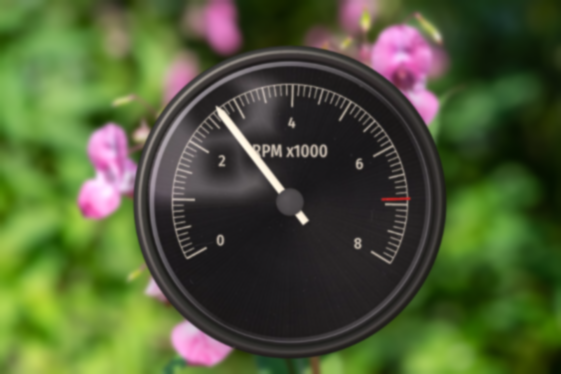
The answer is 2700 rpm
